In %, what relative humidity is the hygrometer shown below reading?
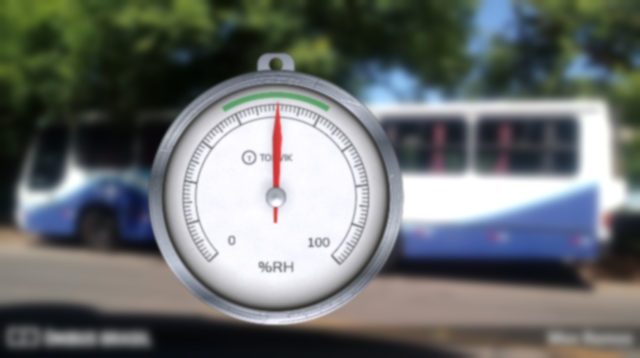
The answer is 50 %
